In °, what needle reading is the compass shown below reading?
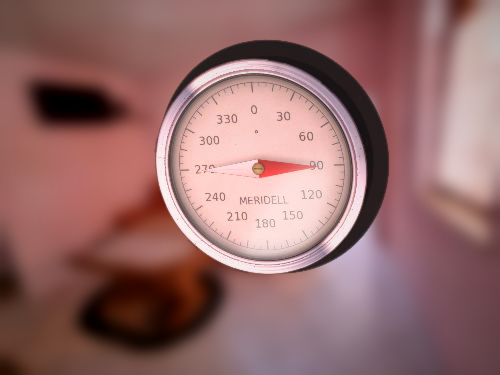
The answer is 90 °
